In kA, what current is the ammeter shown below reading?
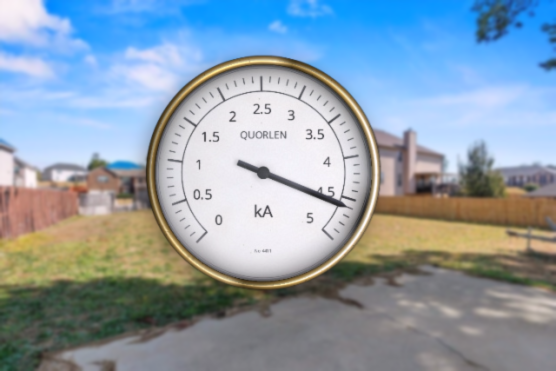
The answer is 4.6 kA
